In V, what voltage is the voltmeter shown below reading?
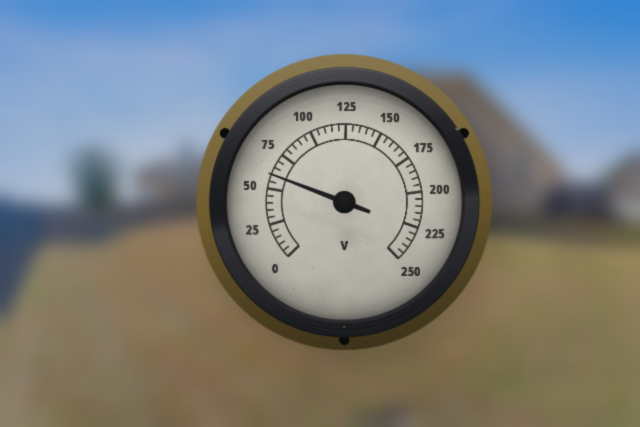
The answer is 60 V
